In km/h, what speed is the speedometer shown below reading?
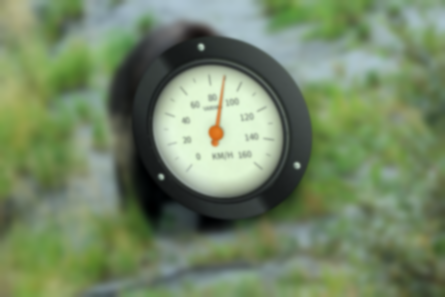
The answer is 90 km/h
